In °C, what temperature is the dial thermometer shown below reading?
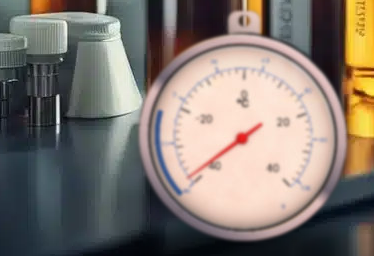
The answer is -38 °C
